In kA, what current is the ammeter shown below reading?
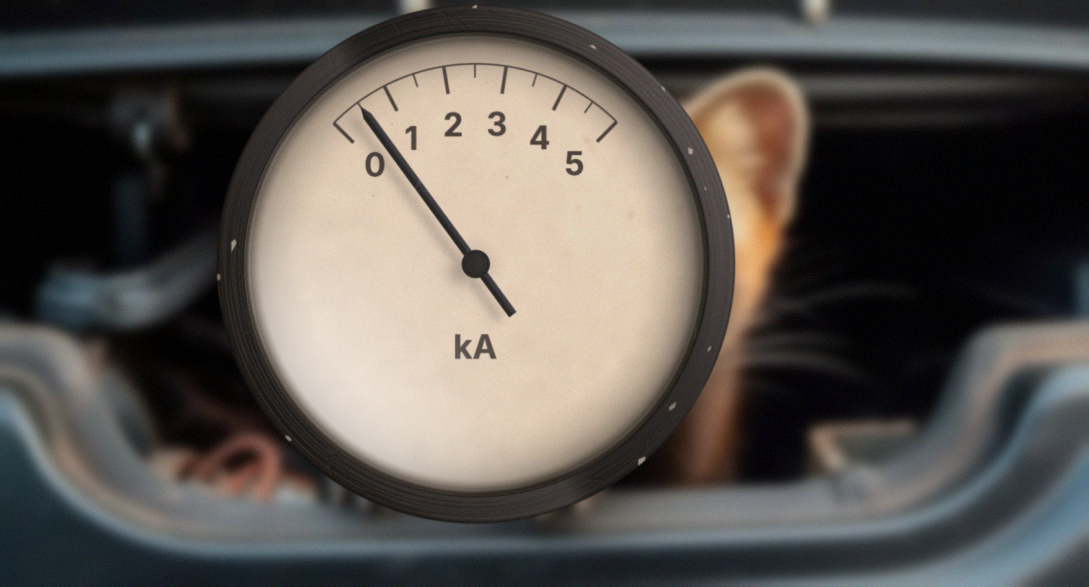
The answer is 0.5 kA
